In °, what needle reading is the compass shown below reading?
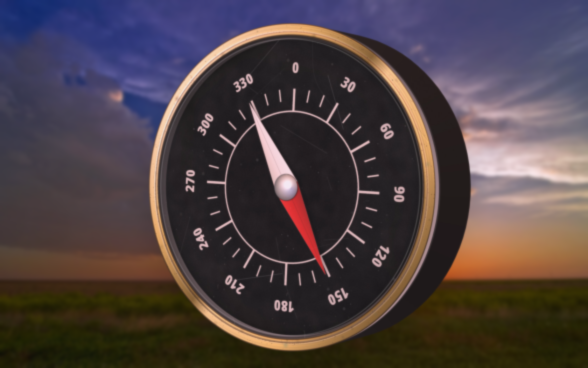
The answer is 150 °
